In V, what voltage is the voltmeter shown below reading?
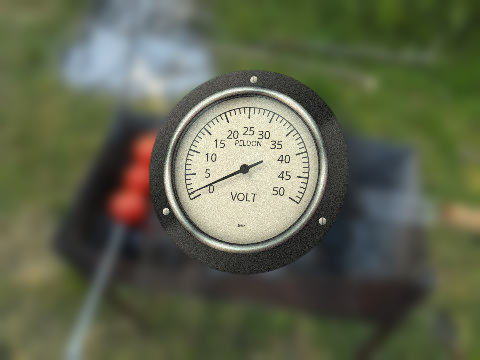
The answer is 1 V
